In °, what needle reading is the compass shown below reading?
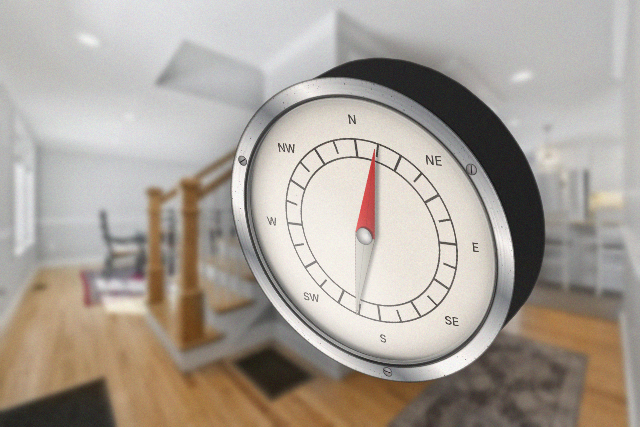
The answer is 15 °
